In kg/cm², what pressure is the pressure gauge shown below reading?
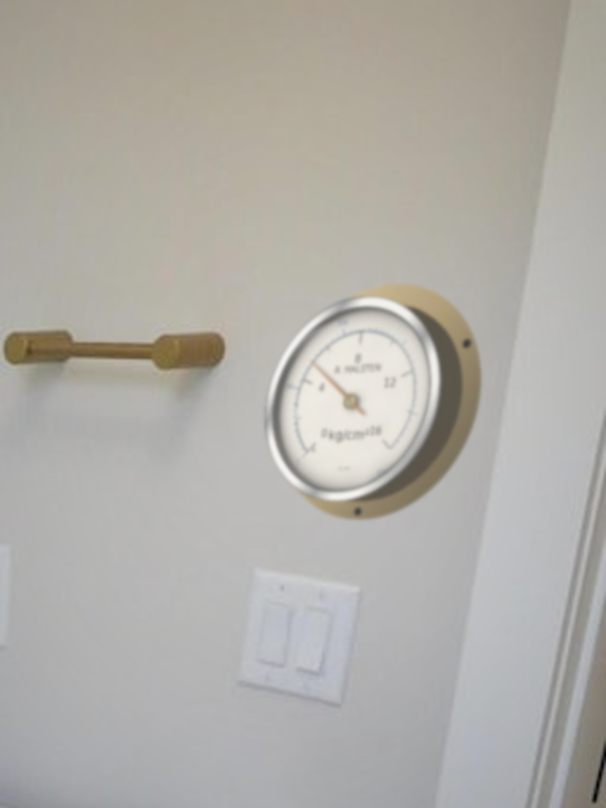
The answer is 5 kg/cm²
